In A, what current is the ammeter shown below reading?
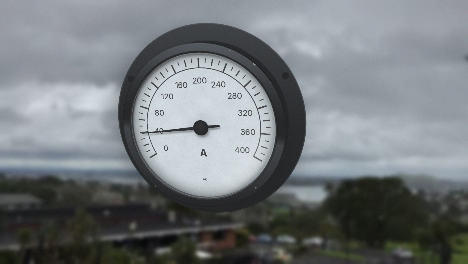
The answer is 40 A
